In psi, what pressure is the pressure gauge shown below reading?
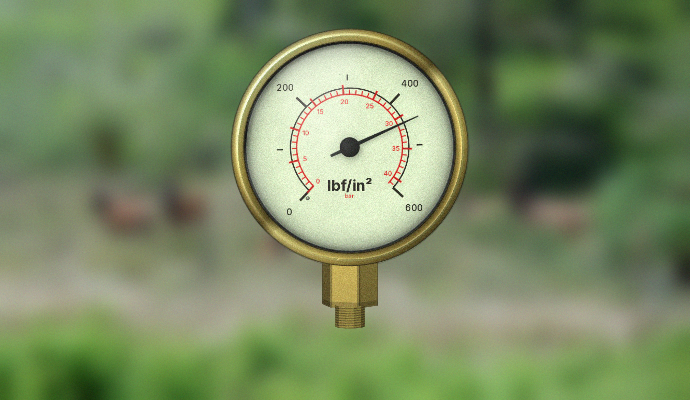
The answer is 450 psi
